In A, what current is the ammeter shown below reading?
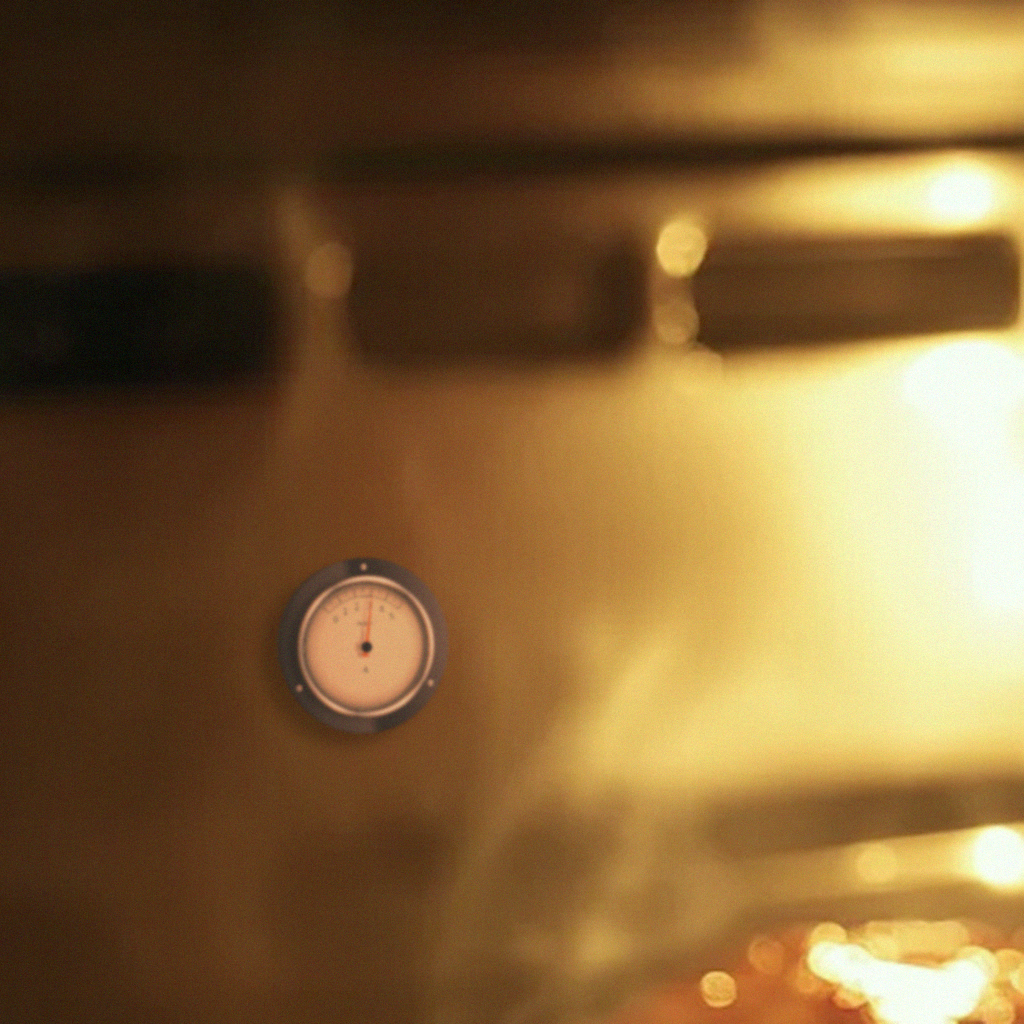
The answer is 3 A
